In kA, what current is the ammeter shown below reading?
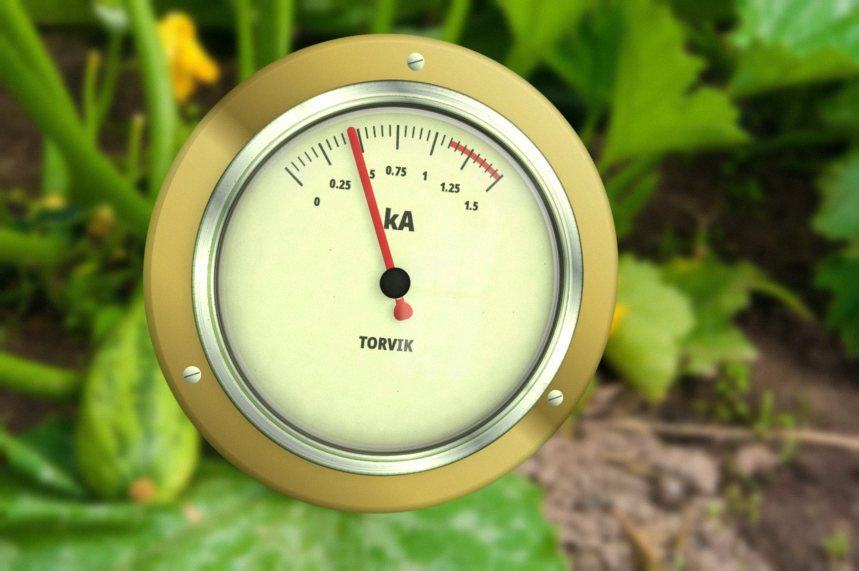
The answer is 0.45 kA
